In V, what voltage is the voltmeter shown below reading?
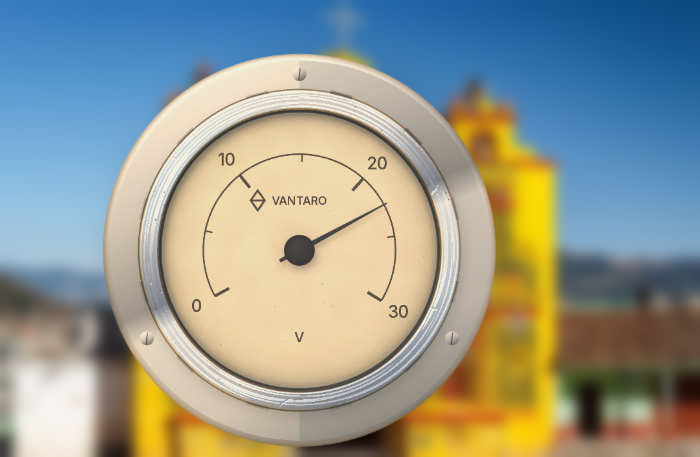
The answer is 22.5 V
